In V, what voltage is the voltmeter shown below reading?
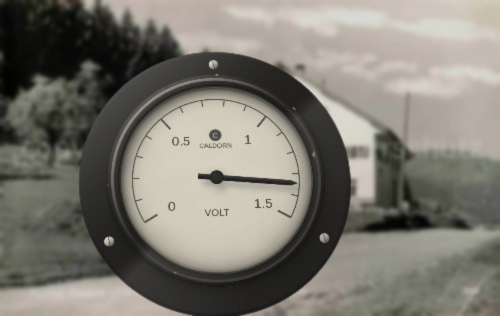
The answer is 1.35 V
